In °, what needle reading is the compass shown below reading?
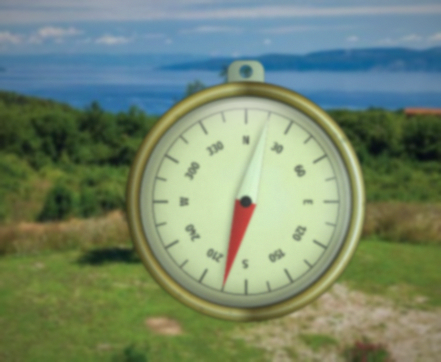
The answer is 195 °
